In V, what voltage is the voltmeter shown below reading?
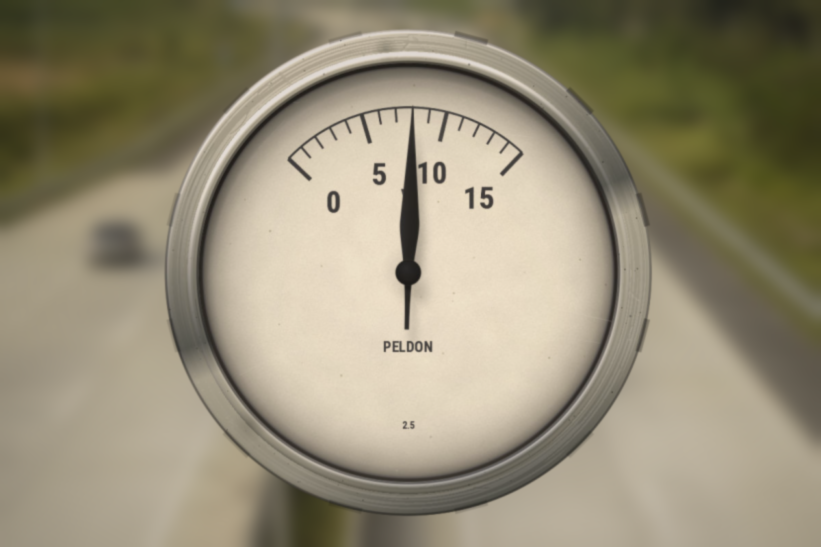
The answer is 8 V
